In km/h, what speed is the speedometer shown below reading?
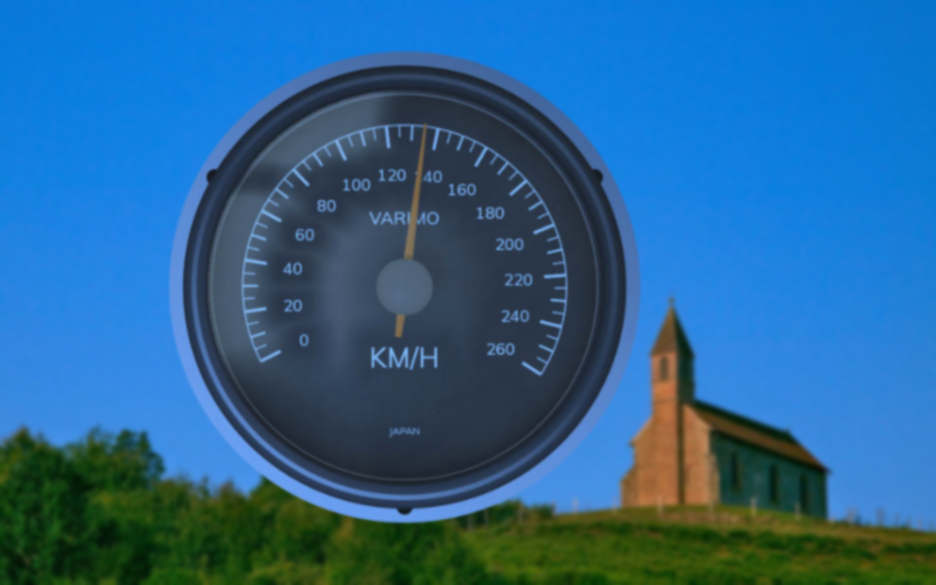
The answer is 135 km/h
